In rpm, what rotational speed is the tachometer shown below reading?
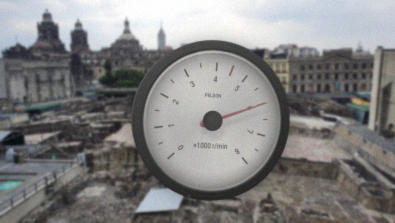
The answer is 6000 rpm
